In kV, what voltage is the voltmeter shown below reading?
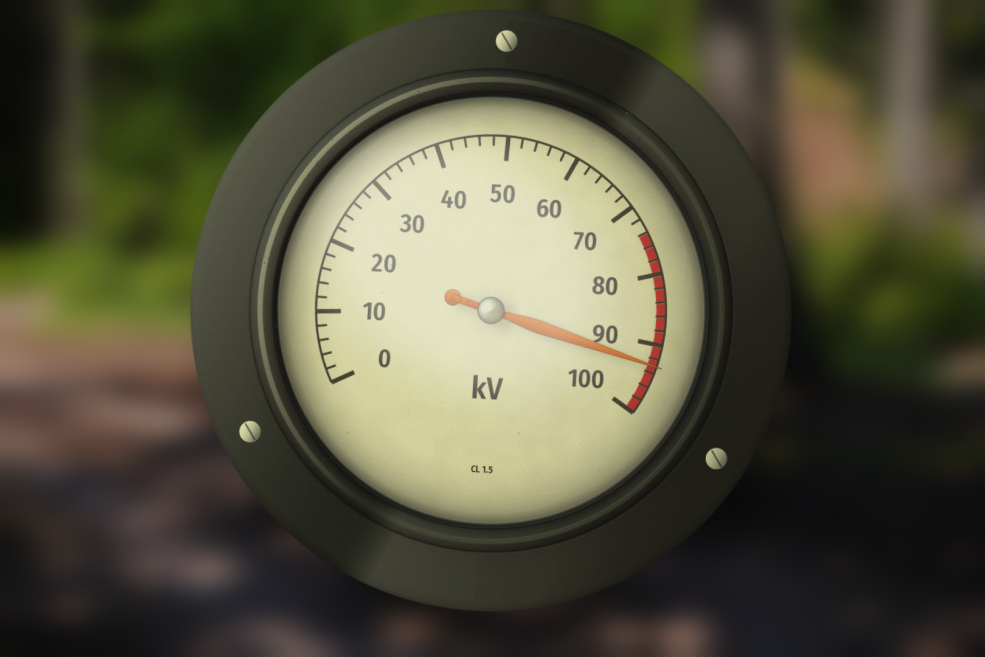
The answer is 93 kV
